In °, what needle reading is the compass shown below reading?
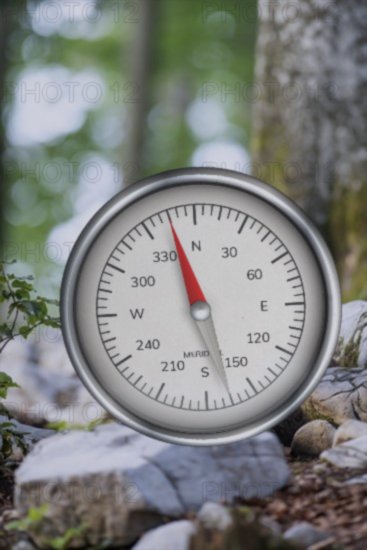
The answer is 345 °
